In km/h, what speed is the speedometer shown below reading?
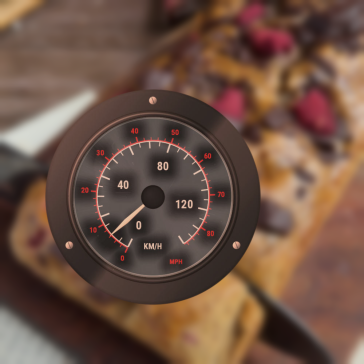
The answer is 10 km/h
